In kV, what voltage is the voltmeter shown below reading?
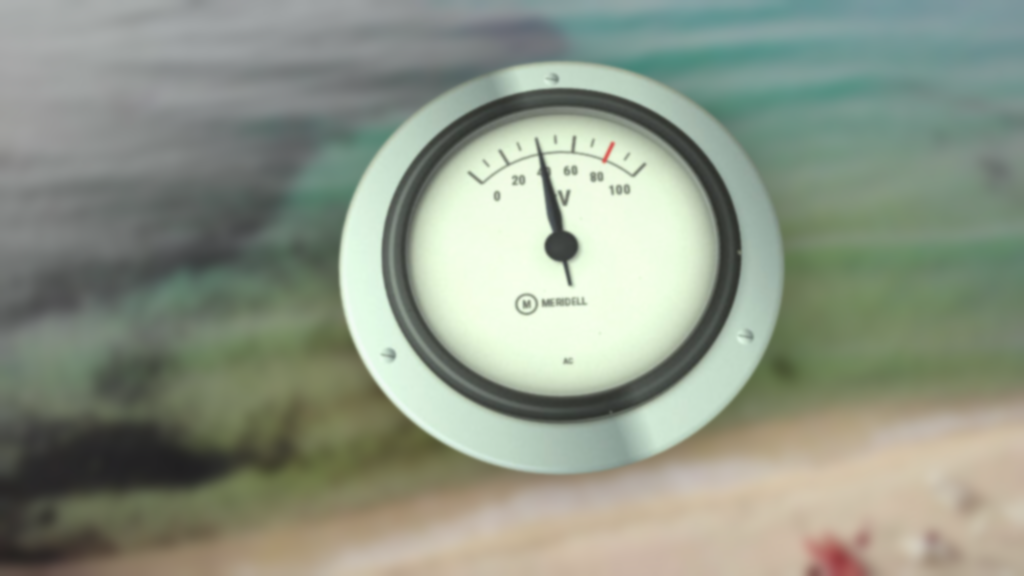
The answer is 40 kV
